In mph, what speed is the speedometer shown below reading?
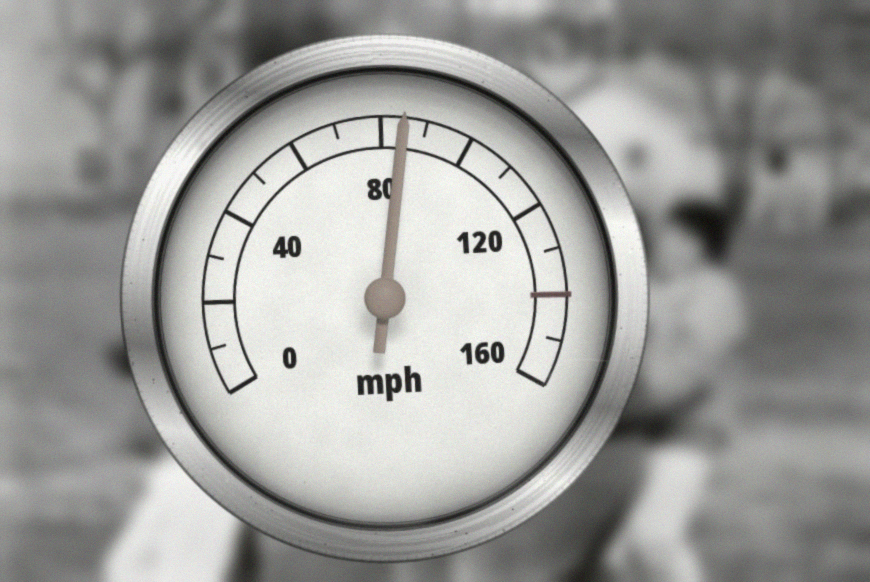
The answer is 85 mph
